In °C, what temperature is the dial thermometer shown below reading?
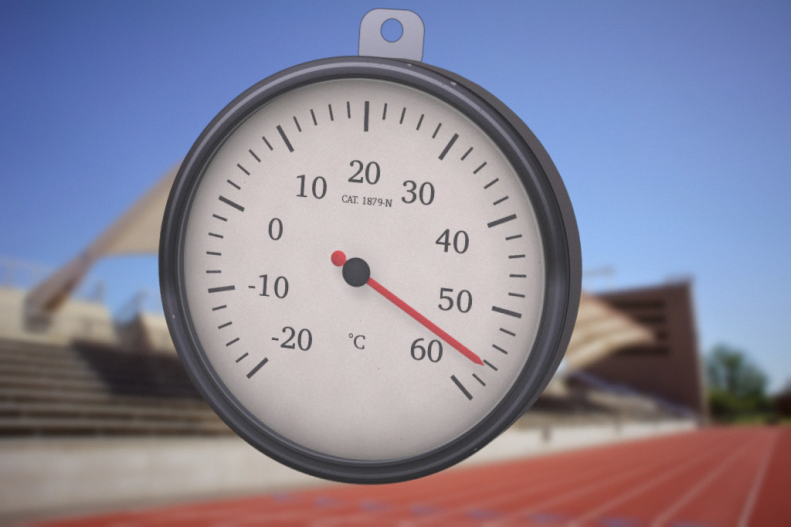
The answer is 56 °C
